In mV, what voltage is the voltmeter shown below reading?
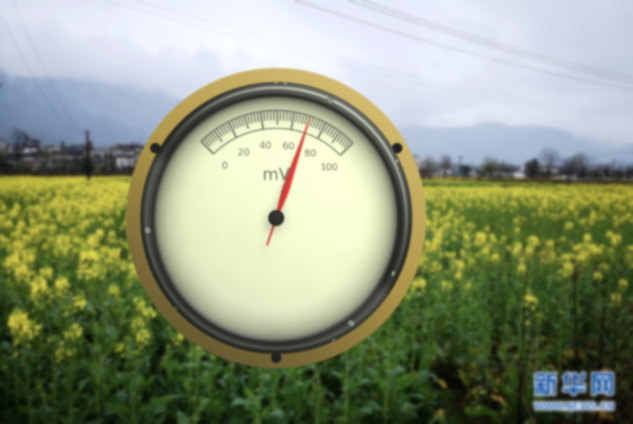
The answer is 70 mV
